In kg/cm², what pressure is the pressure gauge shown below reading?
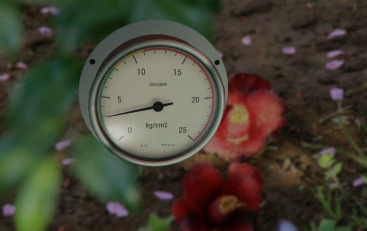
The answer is 3 kg/cm²
